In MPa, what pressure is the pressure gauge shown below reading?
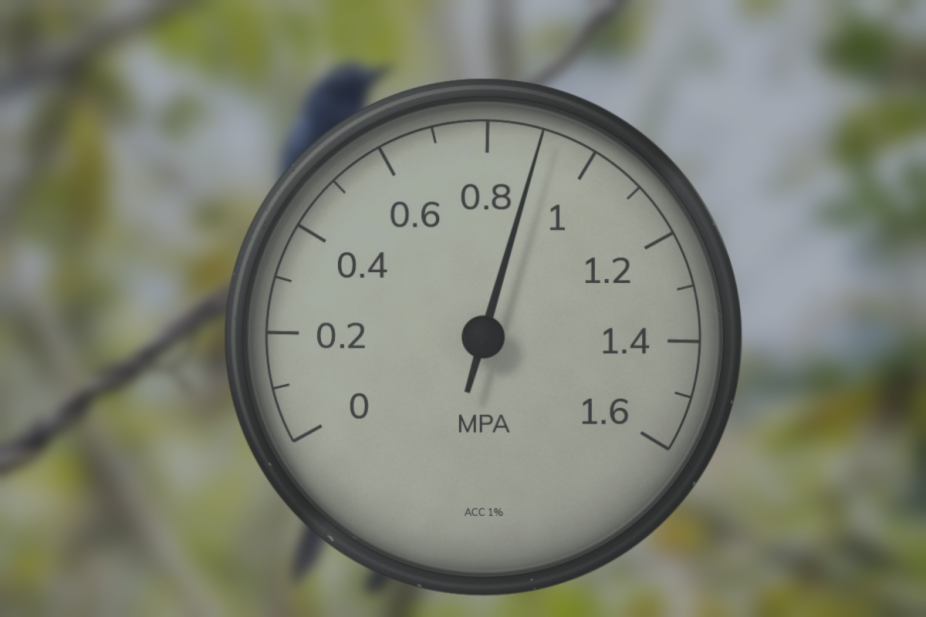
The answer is 0.9 MPa
